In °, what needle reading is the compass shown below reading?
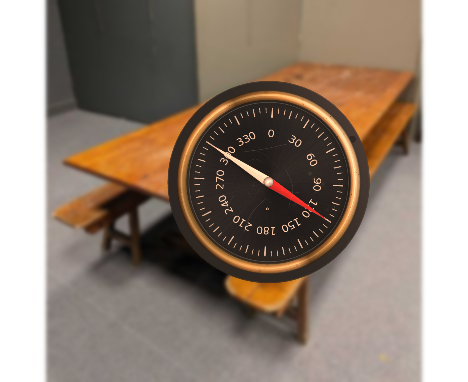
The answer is 120 °
